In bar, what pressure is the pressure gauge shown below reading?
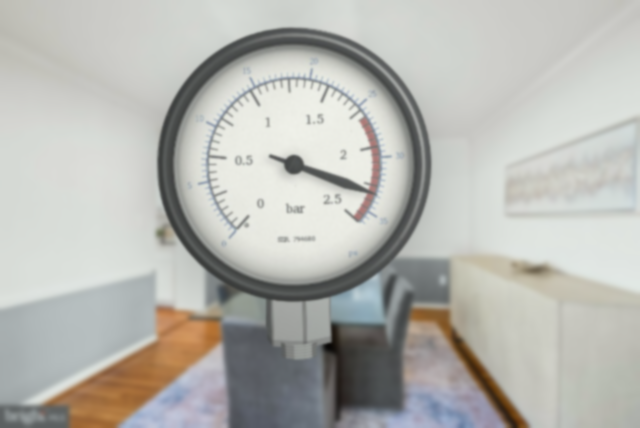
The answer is 2.3 bar
